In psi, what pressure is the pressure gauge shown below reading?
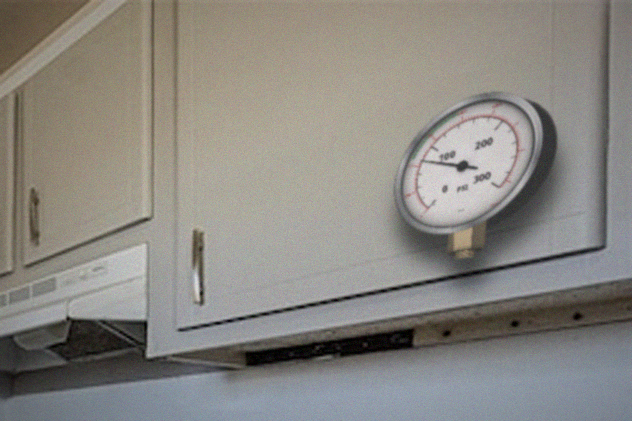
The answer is 80 psi
